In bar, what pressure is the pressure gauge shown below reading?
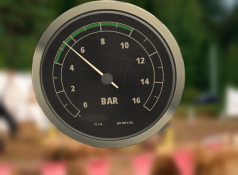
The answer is 5.5 bar
